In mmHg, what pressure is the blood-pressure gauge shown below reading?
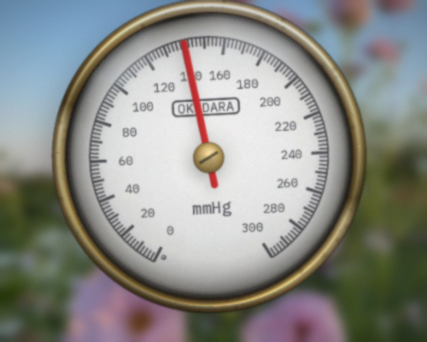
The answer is 140 mmHg
